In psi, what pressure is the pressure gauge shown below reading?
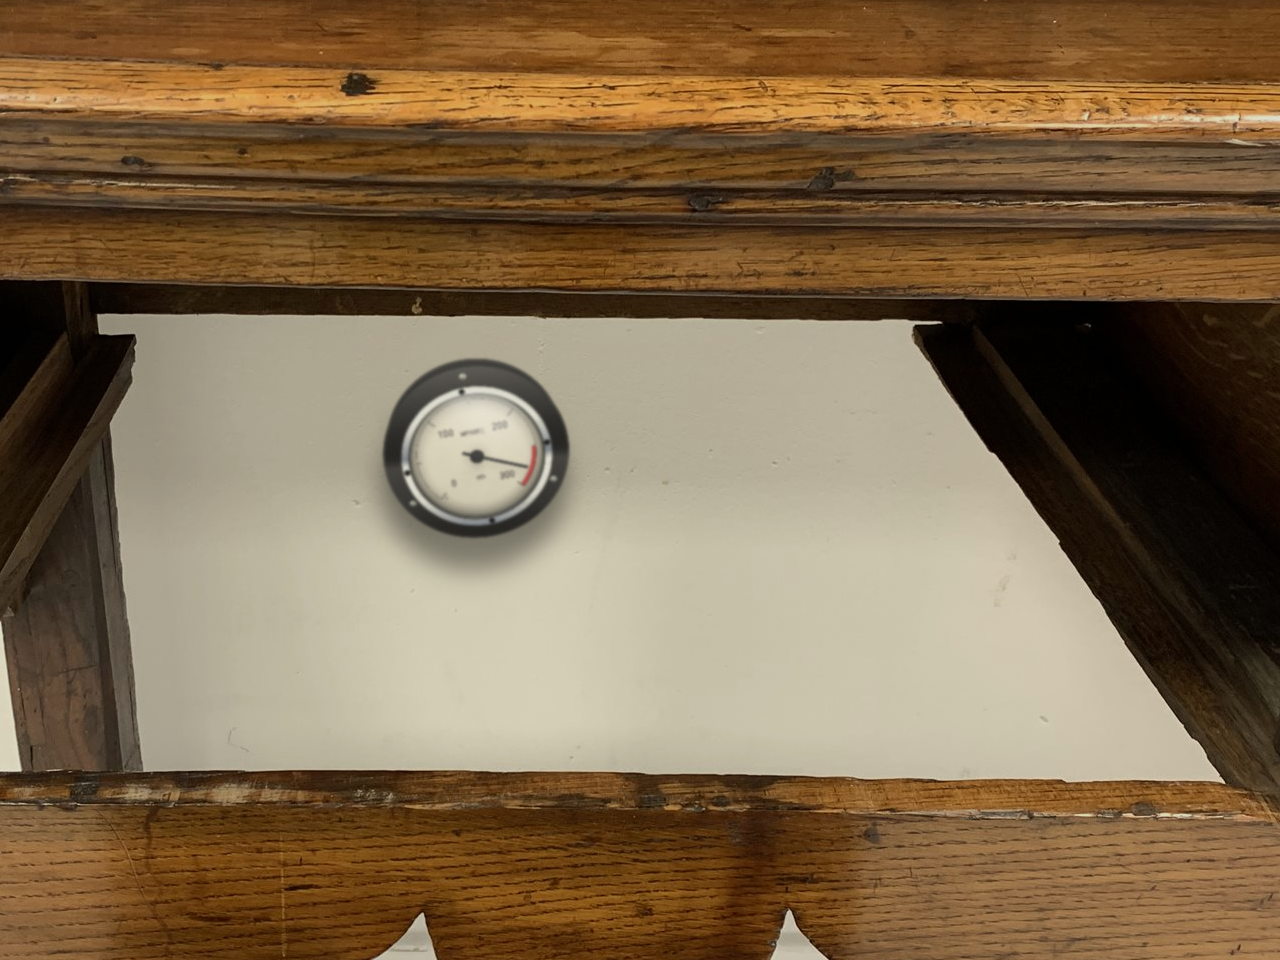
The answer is 275 psi
